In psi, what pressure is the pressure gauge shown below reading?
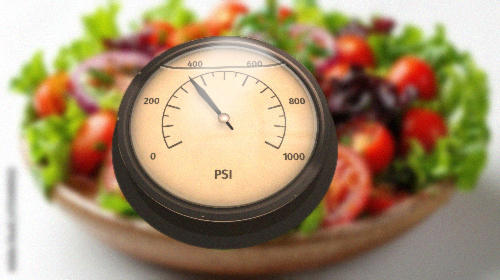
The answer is 350 psi
